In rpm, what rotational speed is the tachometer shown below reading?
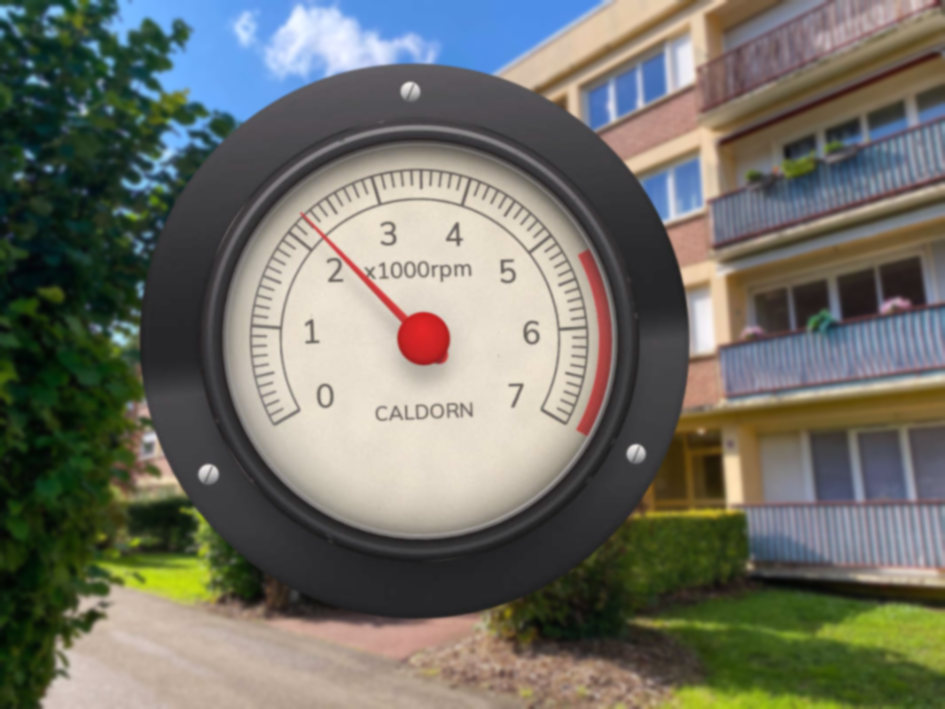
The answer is 2200 rpm
